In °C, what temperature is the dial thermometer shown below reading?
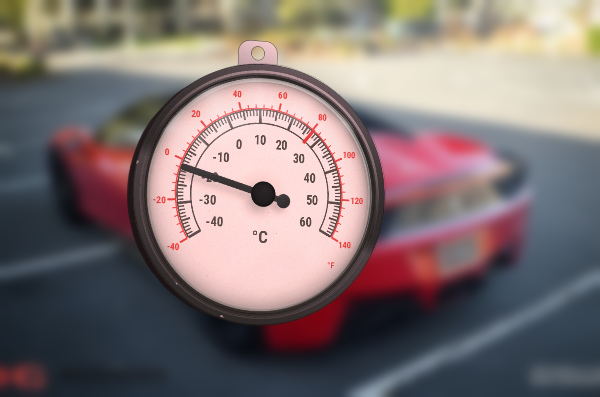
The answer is -20 °C
